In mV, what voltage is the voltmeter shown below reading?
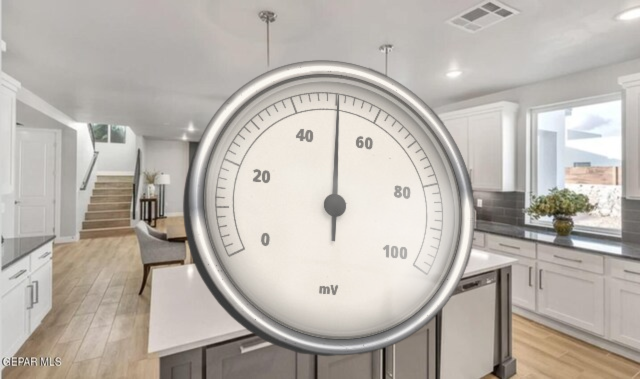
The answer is 50 mV
